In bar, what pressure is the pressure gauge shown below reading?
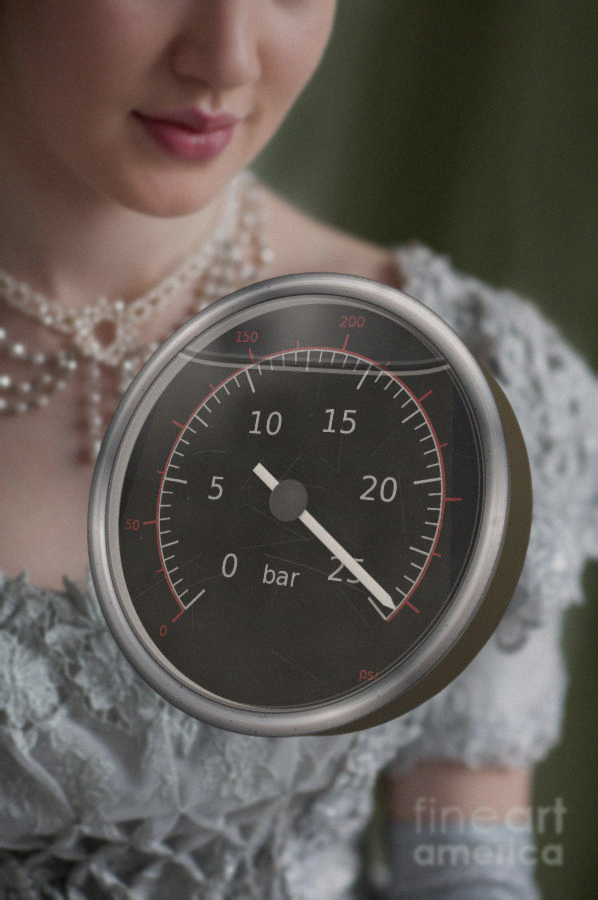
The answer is 24.5 bar
